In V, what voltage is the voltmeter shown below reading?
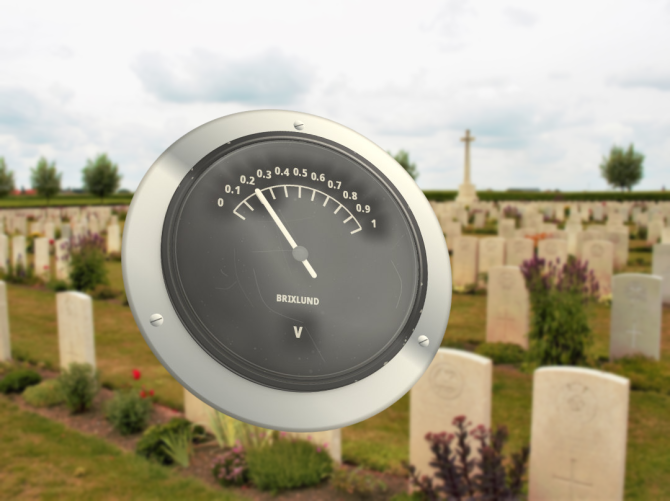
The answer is 0.2 V
